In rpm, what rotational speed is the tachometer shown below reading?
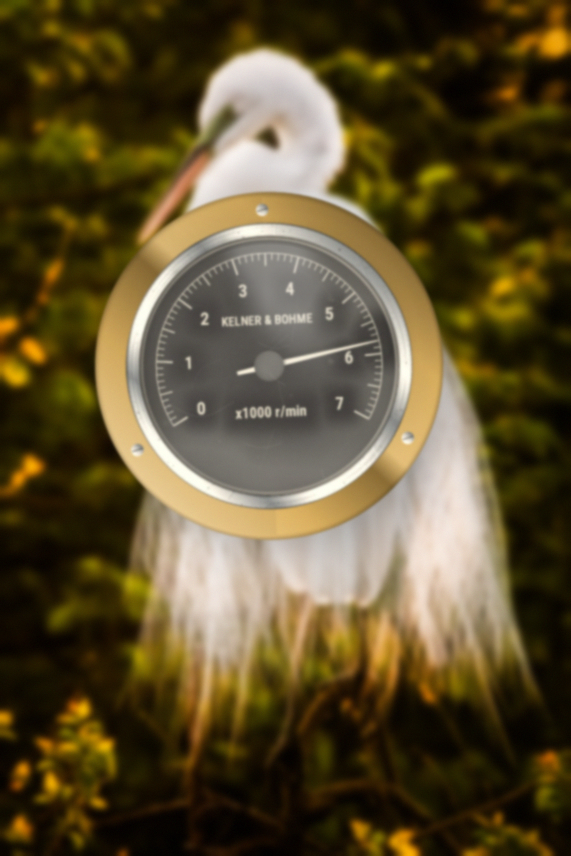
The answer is 5800 rpm
